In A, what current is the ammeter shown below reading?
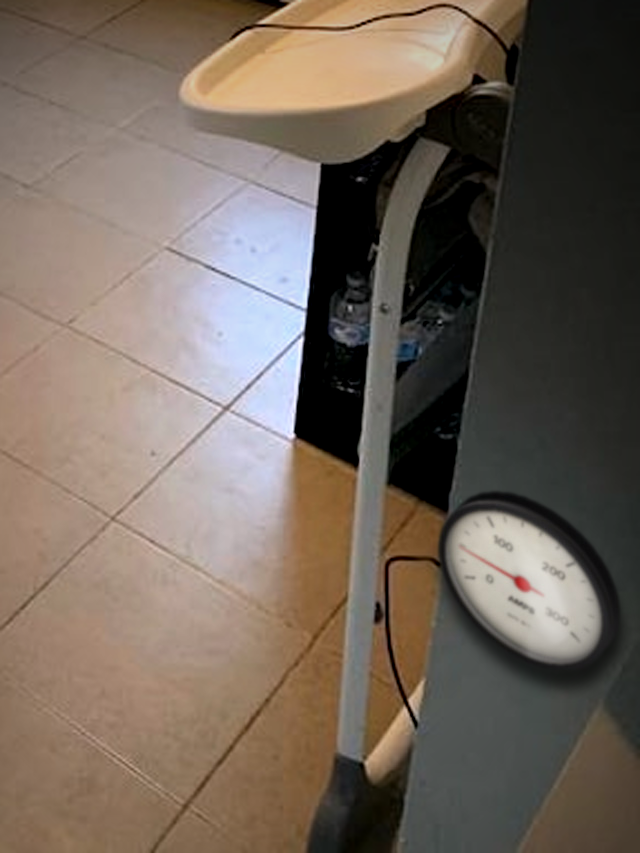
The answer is 40 A
